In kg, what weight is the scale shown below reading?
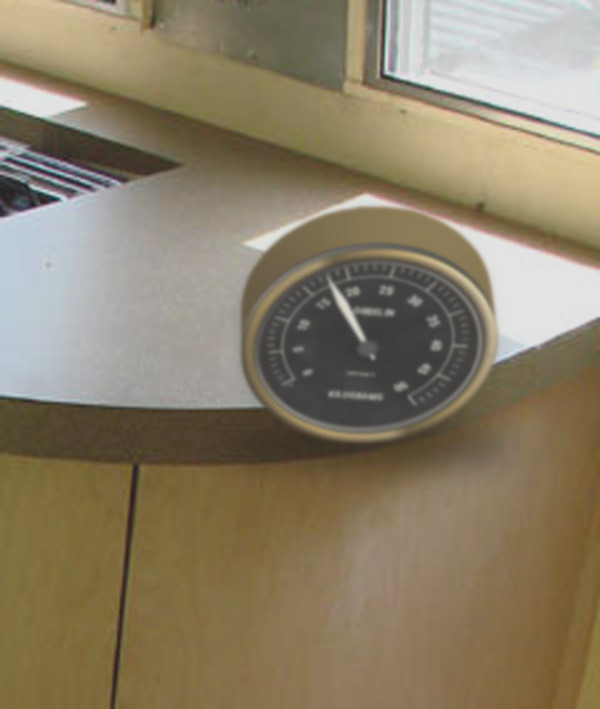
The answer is 18 kg
